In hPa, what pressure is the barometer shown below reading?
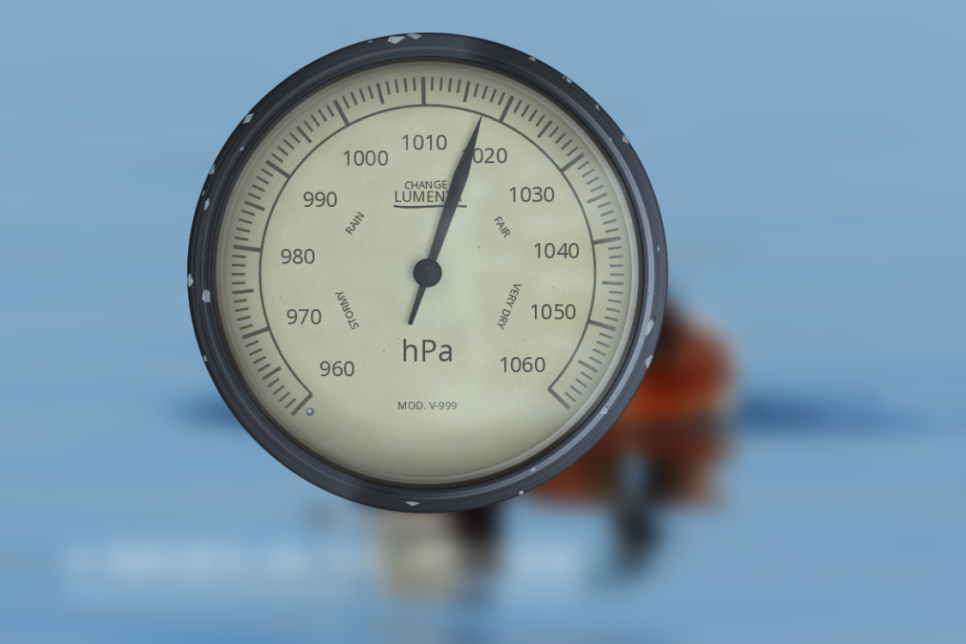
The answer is 1017.5 hPa
